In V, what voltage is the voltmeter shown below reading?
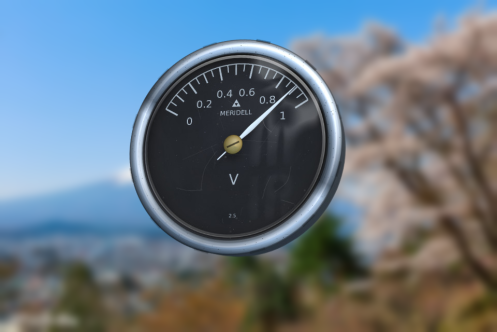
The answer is 0.9 V
